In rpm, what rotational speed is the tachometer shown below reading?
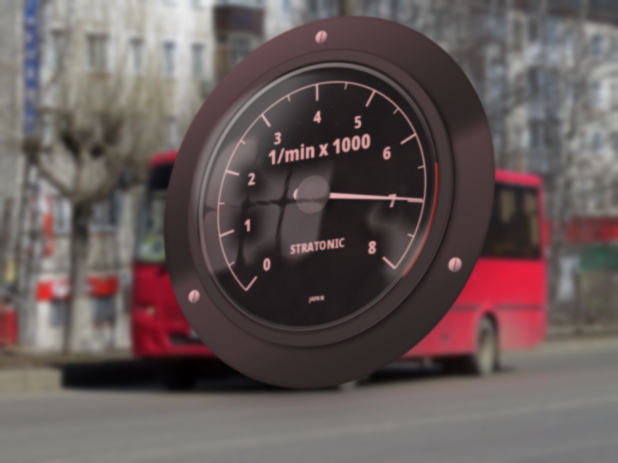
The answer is 7000 rpm
